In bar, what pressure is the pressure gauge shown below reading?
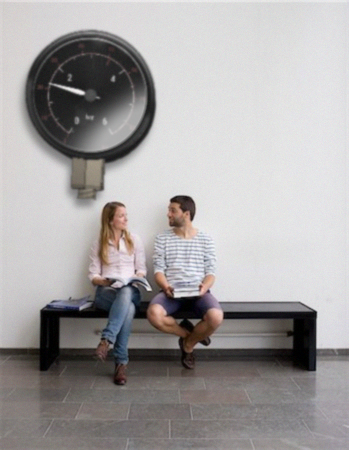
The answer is 1.5 bar
